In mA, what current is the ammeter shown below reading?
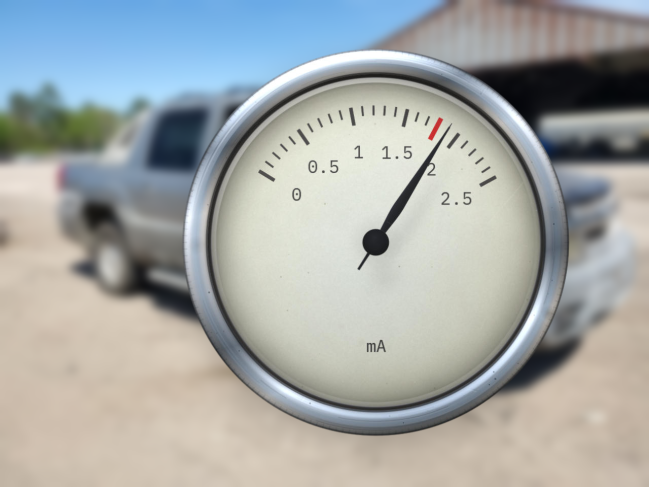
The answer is 1.9 mA
